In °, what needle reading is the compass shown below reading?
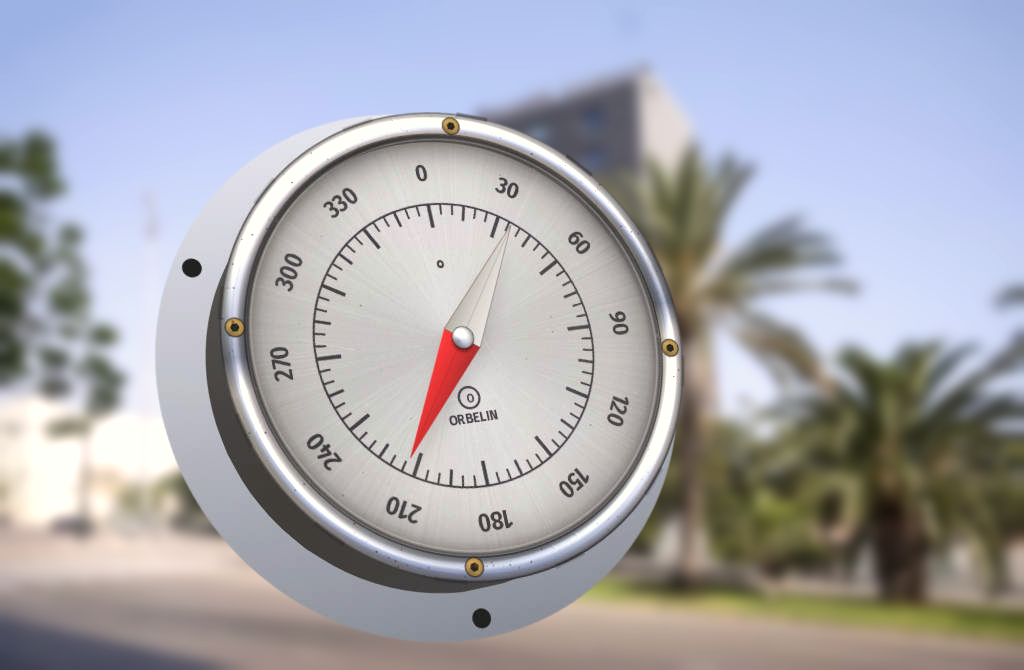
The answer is 215 °
